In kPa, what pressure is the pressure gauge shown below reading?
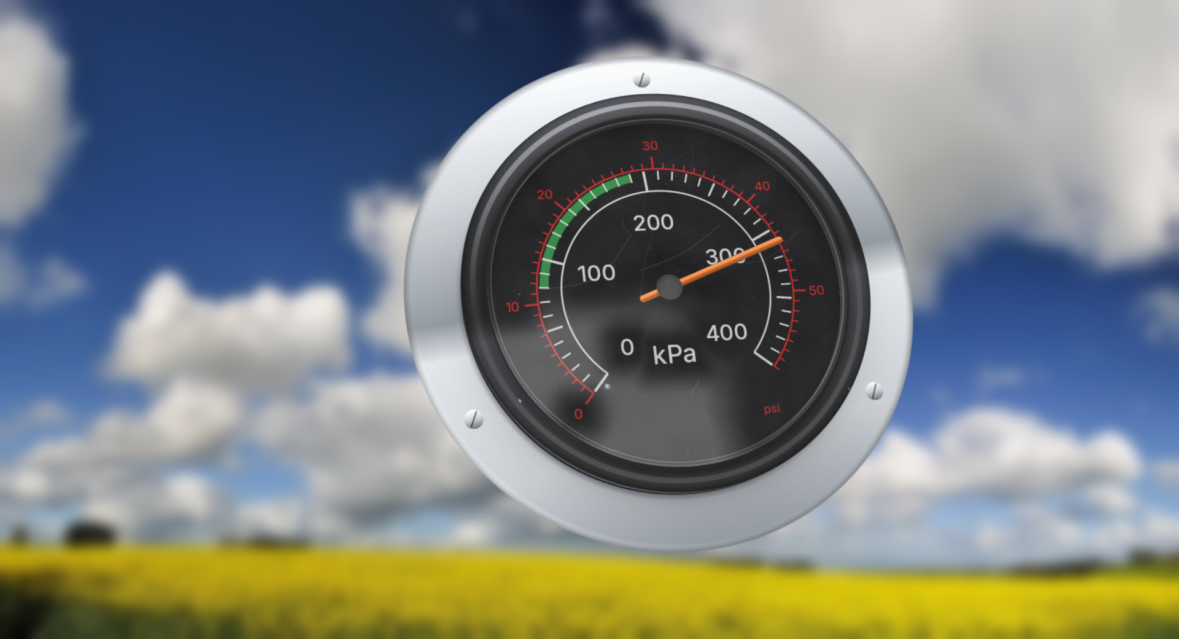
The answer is 310 kPa
